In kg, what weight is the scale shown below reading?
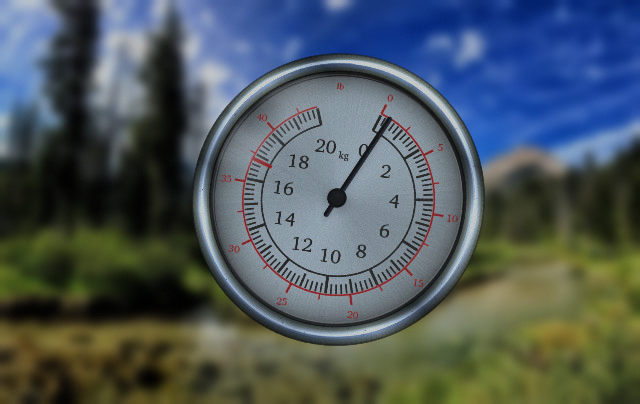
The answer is 0.4 kg
